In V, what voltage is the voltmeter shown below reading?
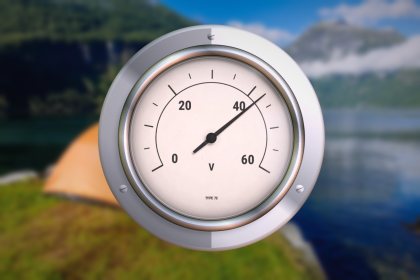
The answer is 42.5 V
